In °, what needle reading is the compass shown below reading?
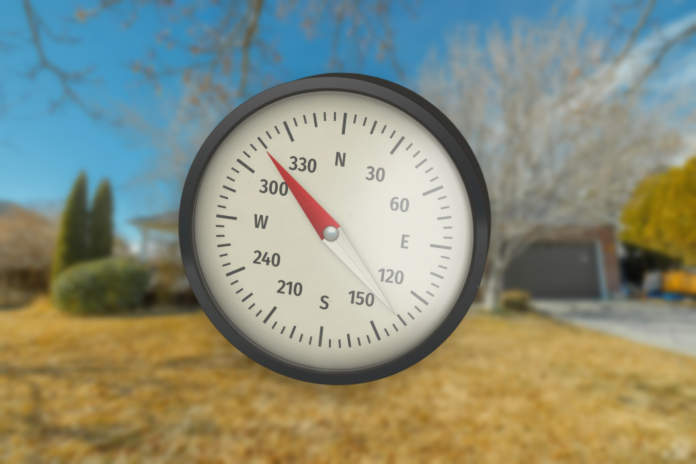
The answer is 315 °
